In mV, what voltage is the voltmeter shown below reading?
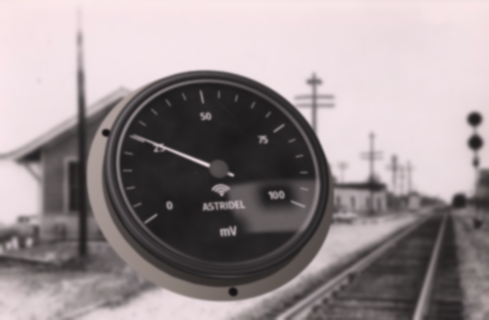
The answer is 25 mV
